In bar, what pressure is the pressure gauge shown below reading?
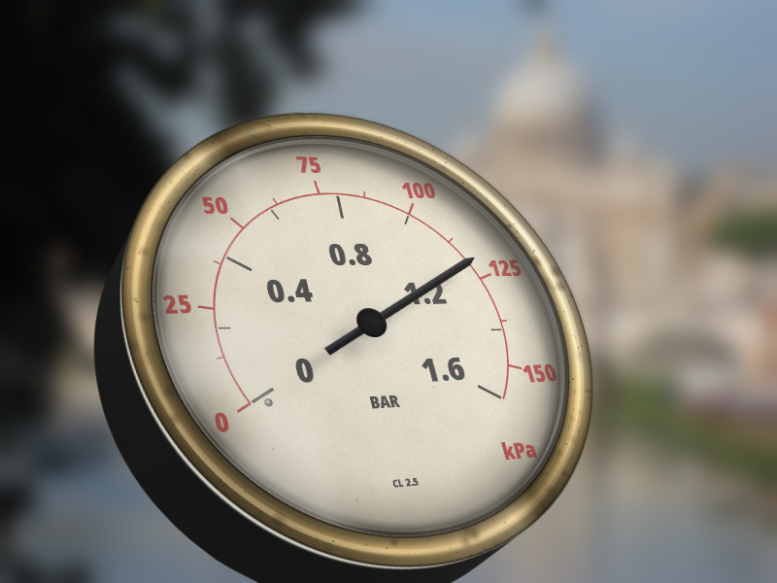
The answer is 1.2 bar
